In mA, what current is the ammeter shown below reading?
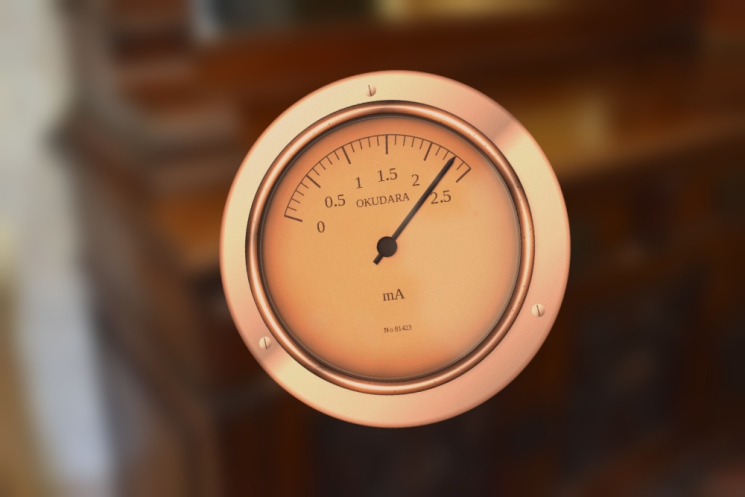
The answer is 2.3 mA
